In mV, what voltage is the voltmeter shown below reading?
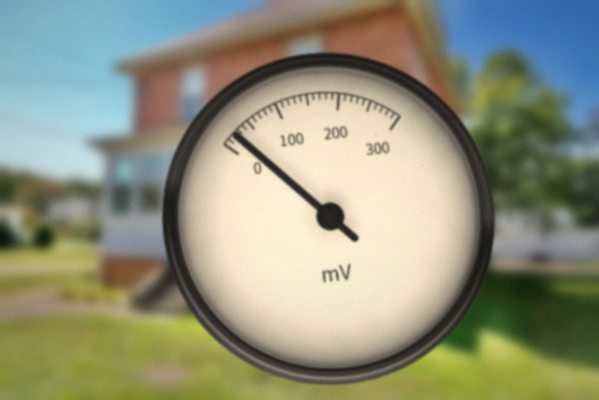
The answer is 20 mV
